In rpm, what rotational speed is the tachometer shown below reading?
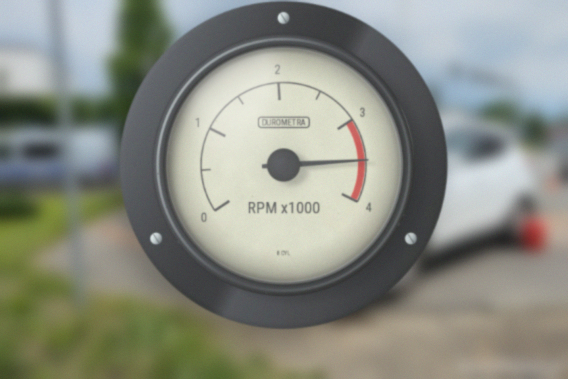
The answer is 3500 rpm
